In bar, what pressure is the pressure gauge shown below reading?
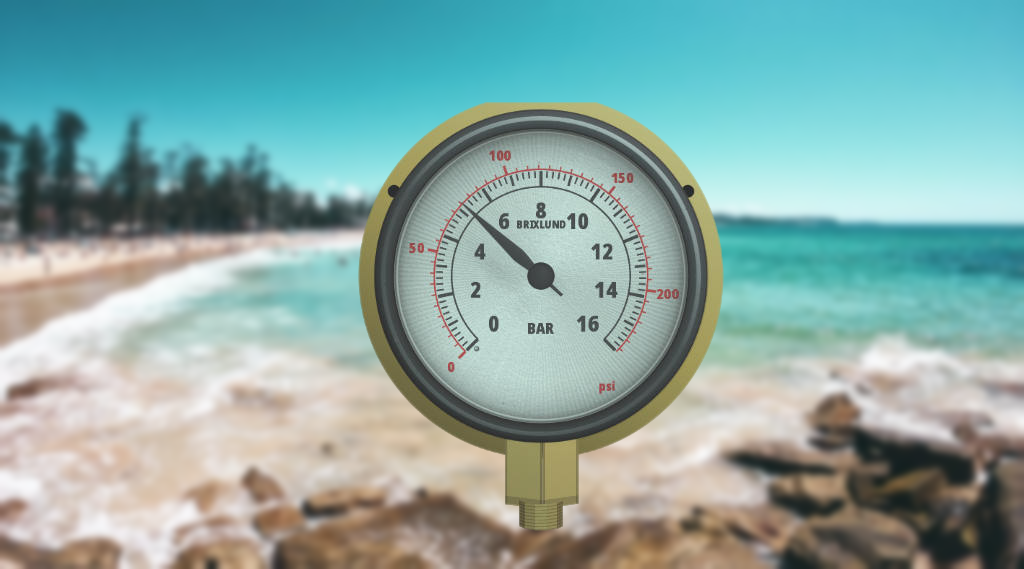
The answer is 5.2 bar
